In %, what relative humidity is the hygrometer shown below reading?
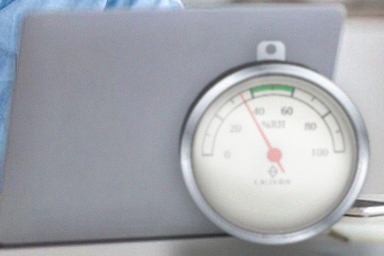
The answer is 35 %
